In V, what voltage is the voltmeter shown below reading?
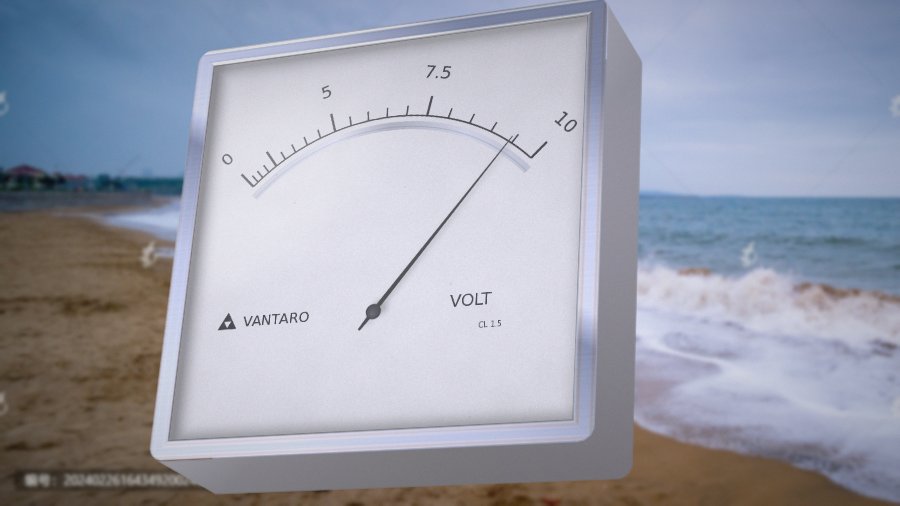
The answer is 9.5 V
